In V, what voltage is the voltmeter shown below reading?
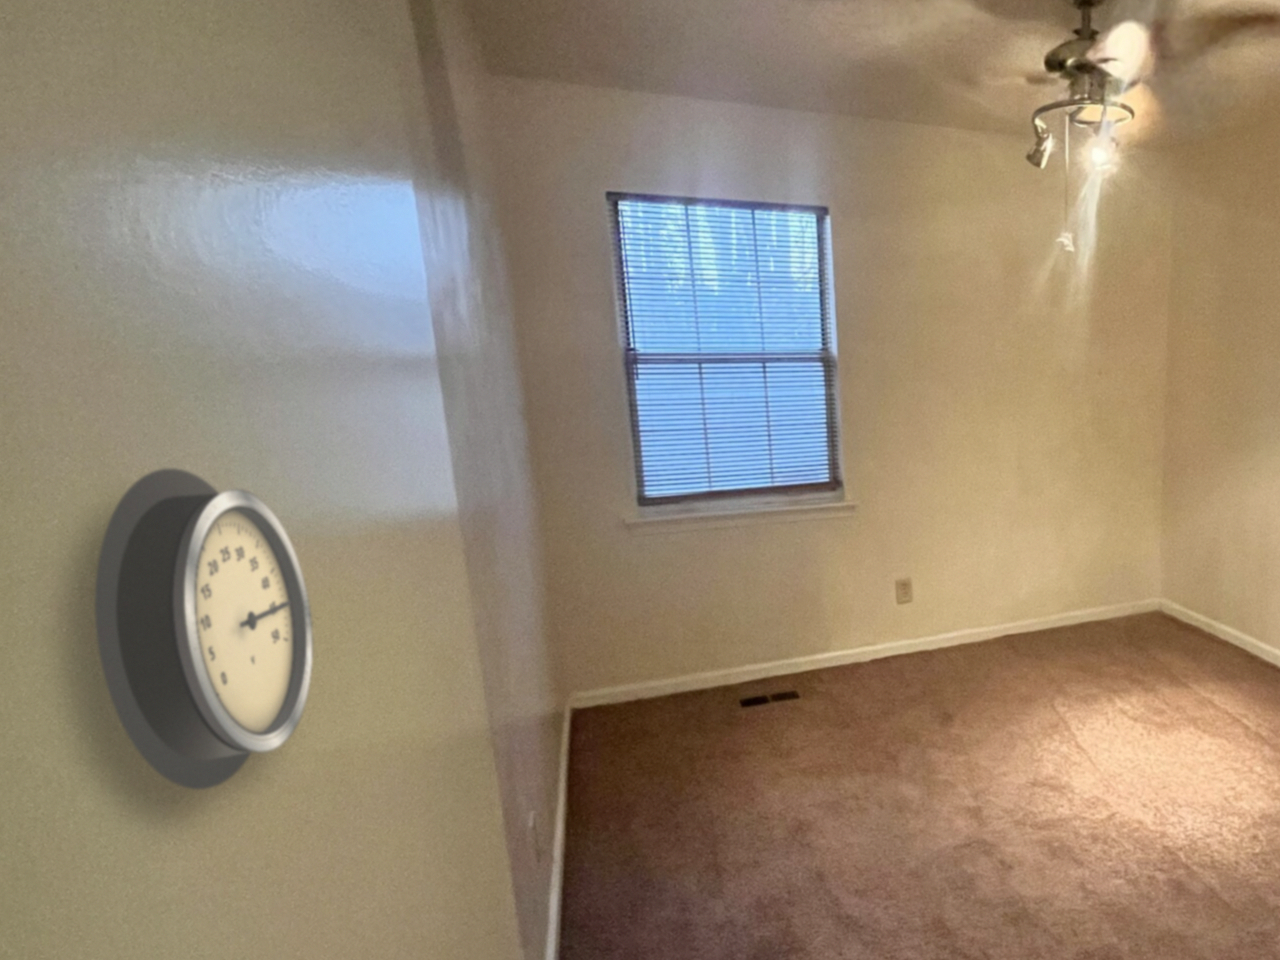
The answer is 45 V
